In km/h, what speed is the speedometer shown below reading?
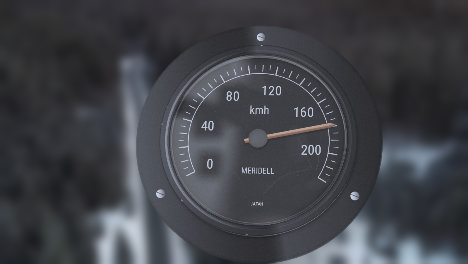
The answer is 180 km/h
